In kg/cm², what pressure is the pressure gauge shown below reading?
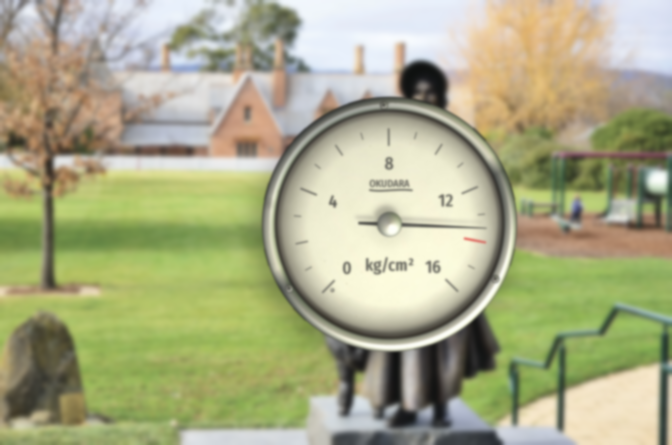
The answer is 13.5 kg/cm²
